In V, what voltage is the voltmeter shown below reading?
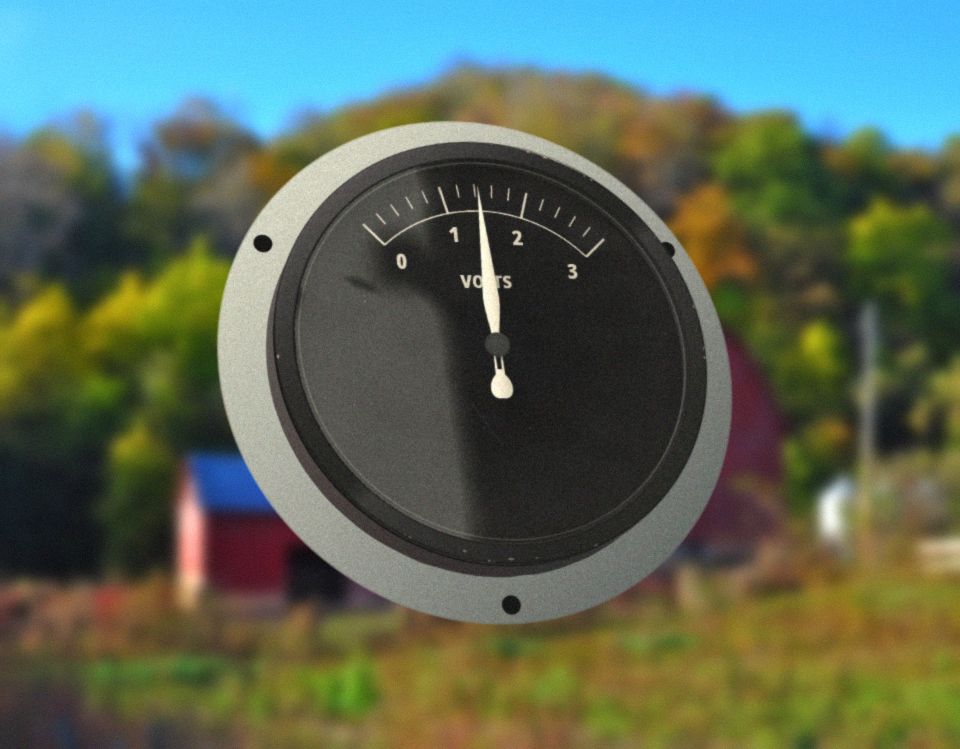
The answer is 1.4 V
